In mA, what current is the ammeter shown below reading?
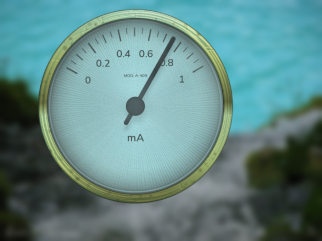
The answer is 0.75 mA
